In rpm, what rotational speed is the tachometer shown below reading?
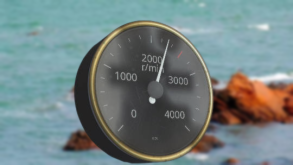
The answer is 2300 rpm
